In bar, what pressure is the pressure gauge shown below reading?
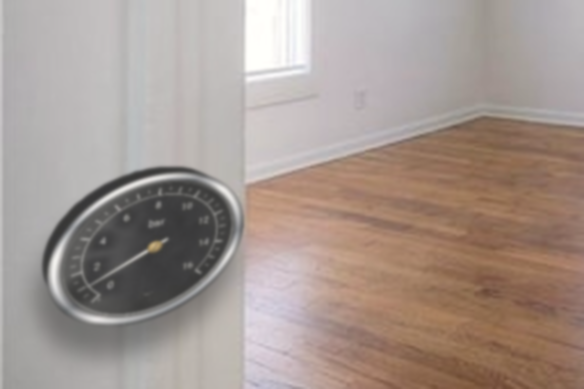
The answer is 1 bar
